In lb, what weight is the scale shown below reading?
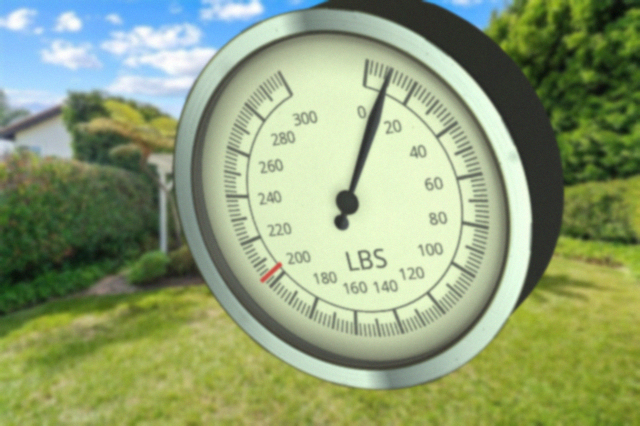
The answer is 10 lb
